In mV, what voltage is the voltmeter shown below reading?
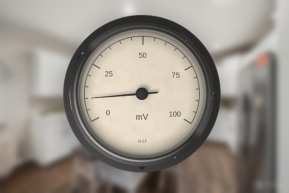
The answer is 10 mV
